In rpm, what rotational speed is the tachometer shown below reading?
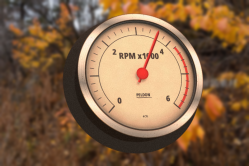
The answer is 3600 rpm
